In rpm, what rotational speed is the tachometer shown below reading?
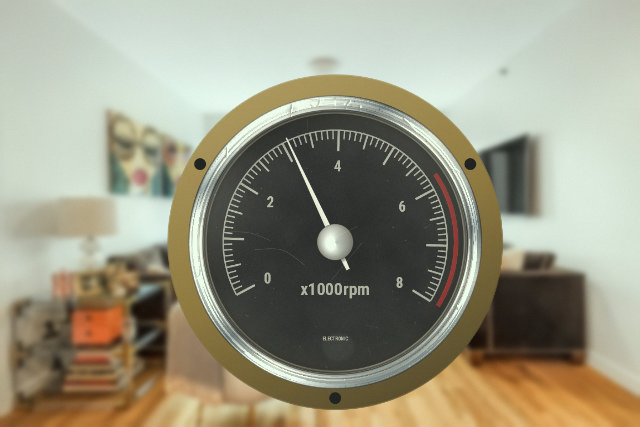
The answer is 3100 rpm
